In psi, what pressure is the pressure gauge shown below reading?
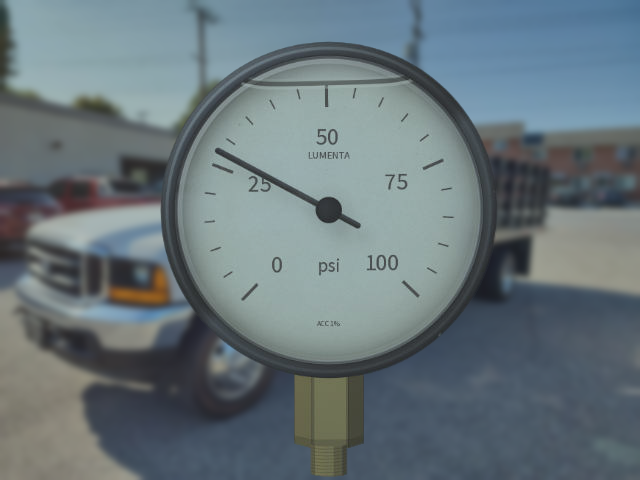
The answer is 27.5 psi
